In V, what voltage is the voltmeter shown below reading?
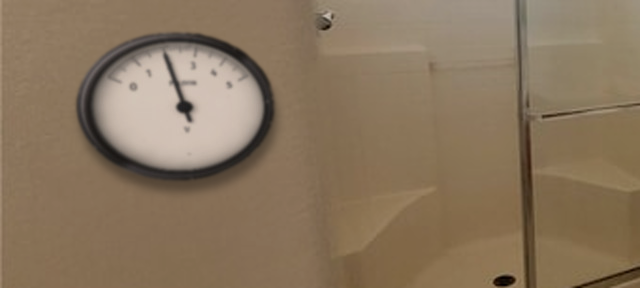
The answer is 2 V
